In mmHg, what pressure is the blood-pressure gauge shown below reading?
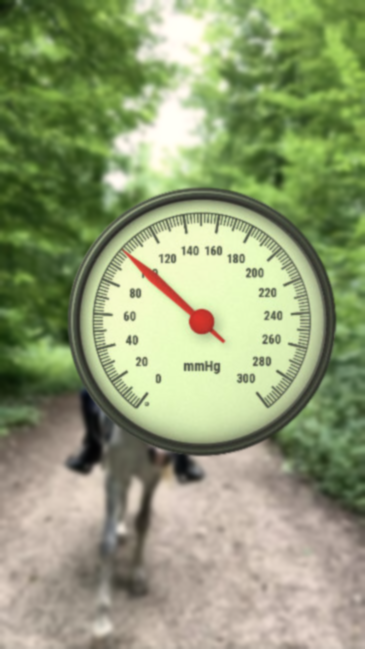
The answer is 100 mmHg
